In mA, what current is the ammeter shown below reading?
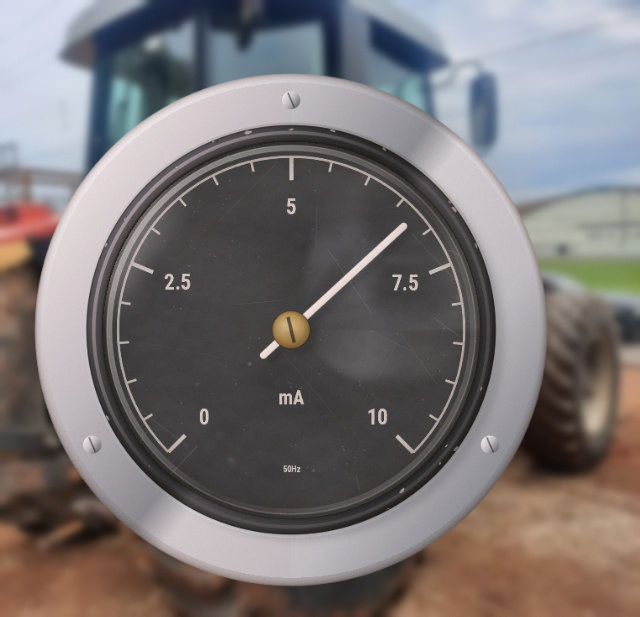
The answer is 6.75 mA
